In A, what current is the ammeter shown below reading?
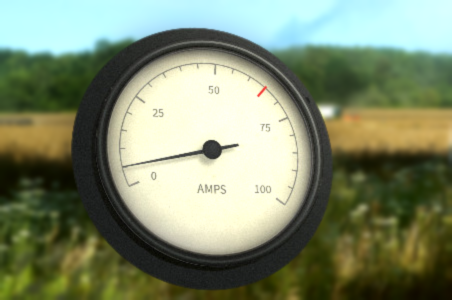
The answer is 5 A
